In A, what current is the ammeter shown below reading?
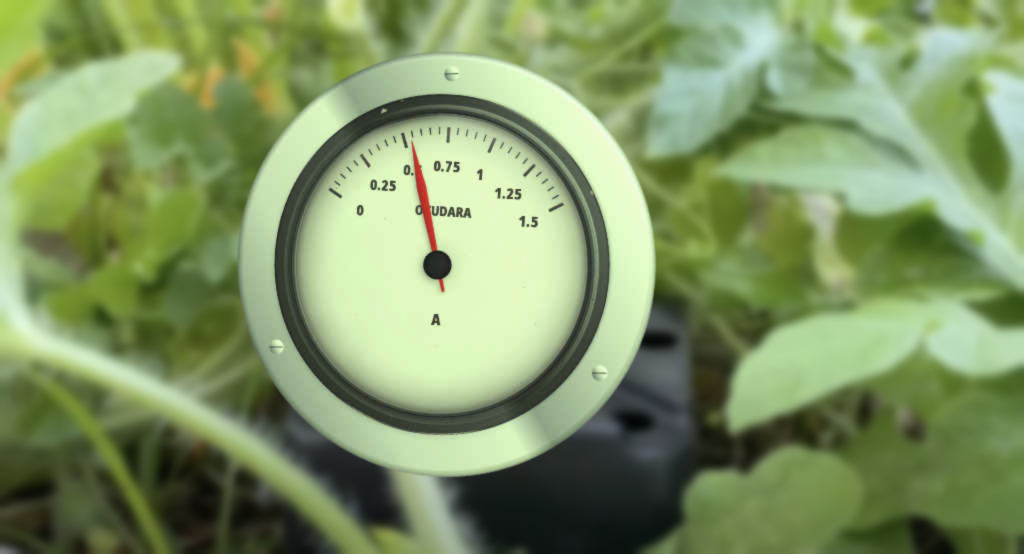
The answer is 0.55 A
